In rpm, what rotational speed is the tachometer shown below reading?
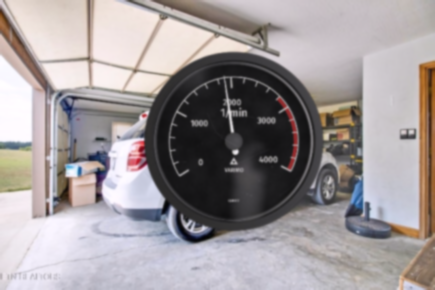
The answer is 1900 rpm
